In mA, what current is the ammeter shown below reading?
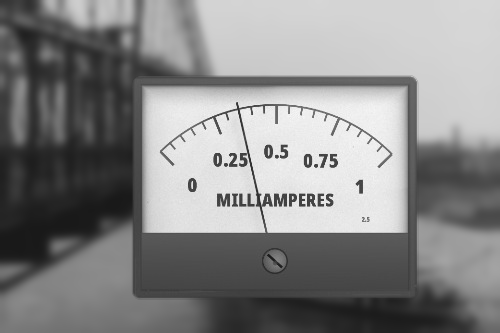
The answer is 0.35 mA
